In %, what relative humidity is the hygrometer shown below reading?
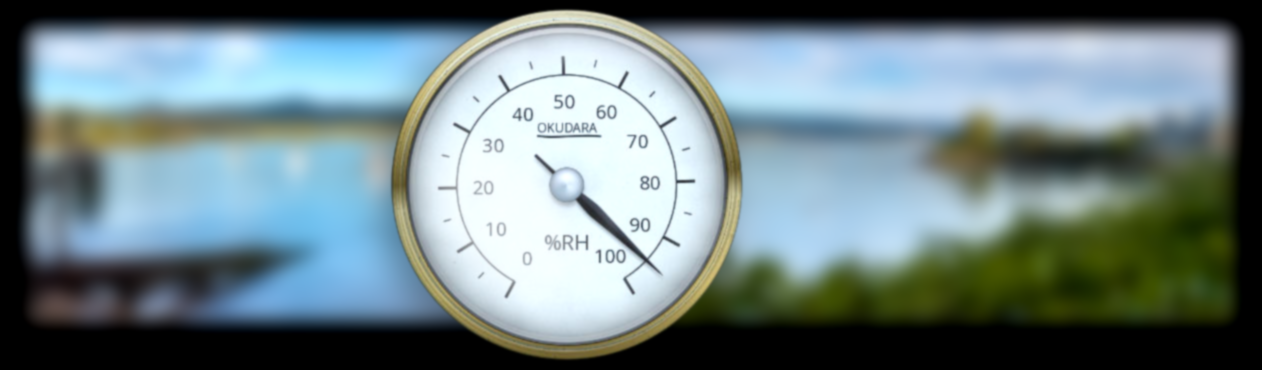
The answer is 95 %
